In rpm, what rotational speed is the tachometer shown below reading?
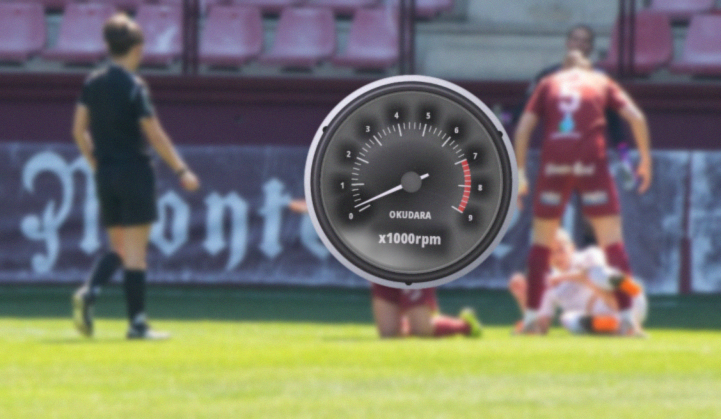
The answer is 200 rpm
